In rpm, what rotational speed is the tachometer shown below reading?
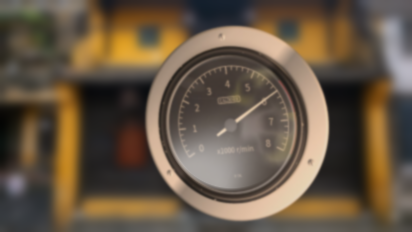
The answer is 6000 rpm
